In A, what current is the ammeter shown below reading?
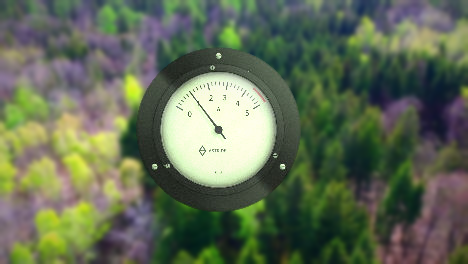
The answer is 1 A
